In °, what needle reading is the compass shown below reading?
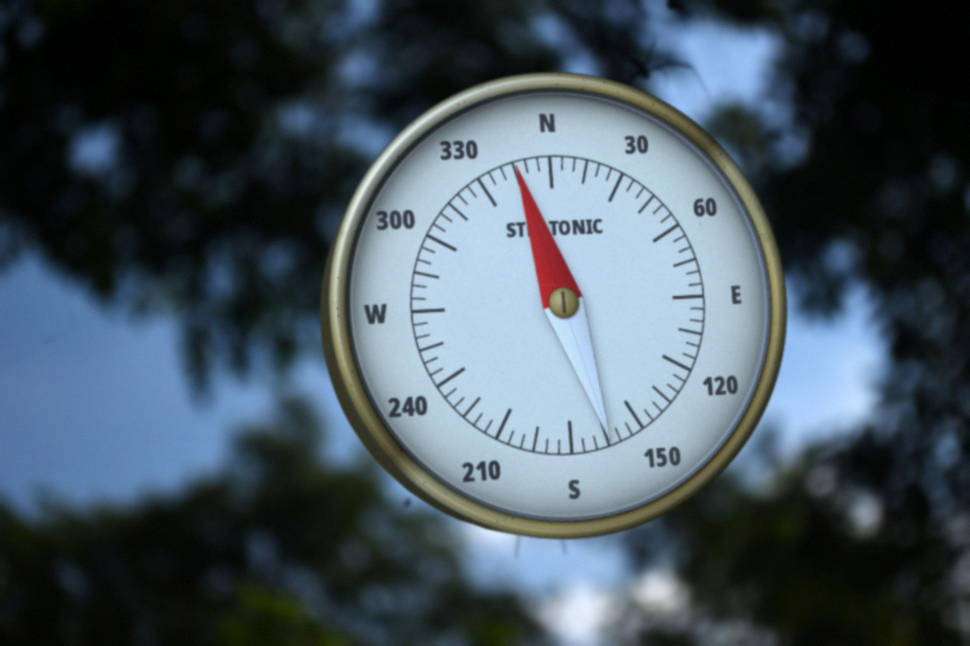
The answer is 345 °
